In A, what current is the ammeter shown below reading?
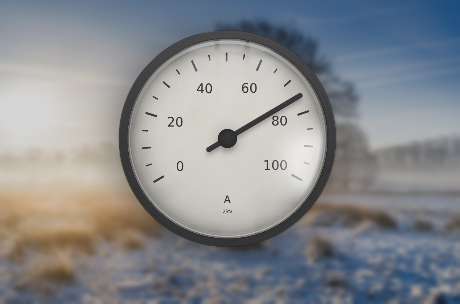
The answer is 75 A
